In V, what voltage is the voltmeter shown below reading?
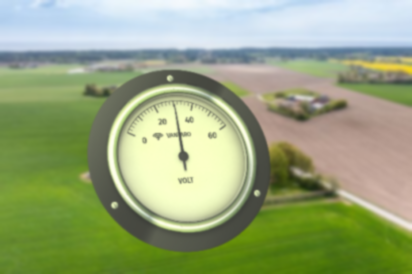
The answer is 30 V
